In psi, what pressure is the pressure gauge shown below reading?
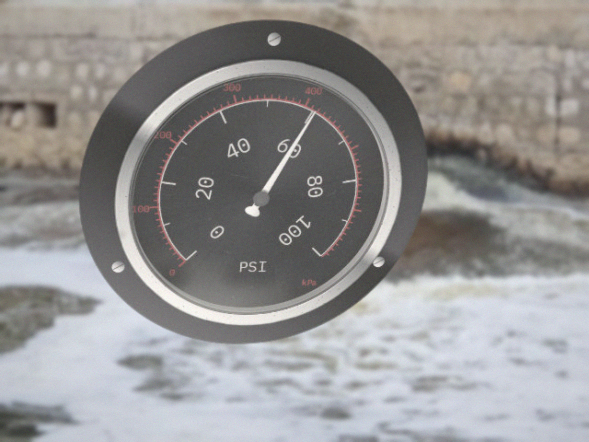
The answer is 60 psi
